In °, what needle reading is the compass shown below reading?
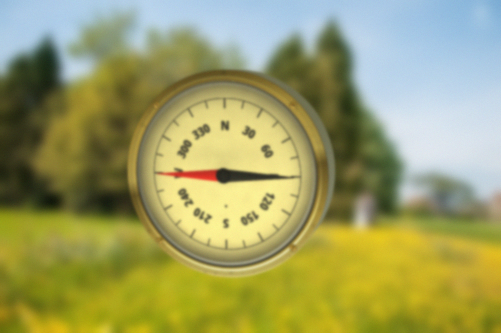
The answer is 270 °
